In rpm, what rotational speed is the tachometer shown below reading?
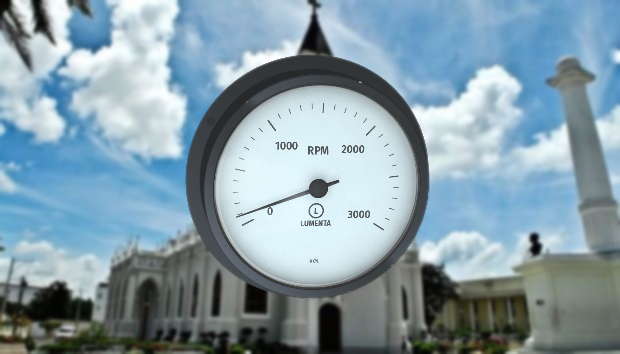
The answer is 100 rpm
